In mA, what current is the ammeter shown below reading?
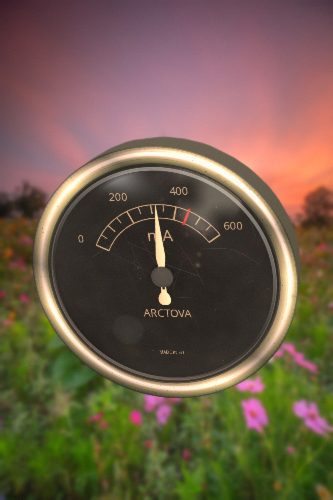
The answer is 325 mA
